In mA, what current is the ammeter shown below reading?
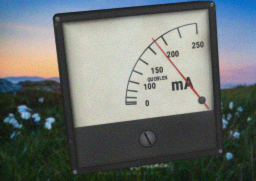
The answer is 187.5 mA
